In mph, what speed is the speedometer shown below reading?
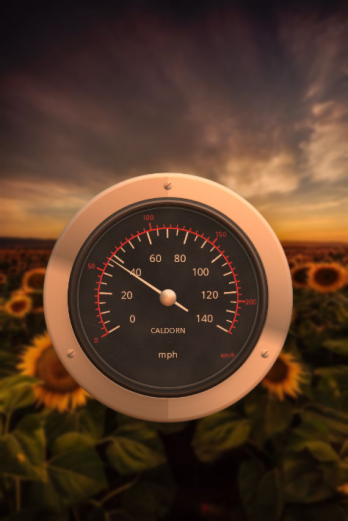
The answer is 37.5 mph
